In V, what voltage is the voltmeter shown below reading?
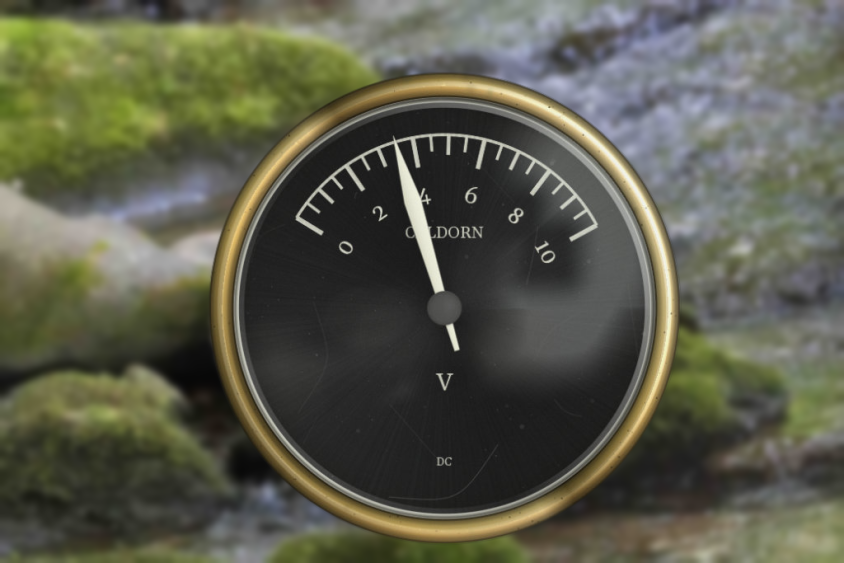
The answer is 3.5 V
